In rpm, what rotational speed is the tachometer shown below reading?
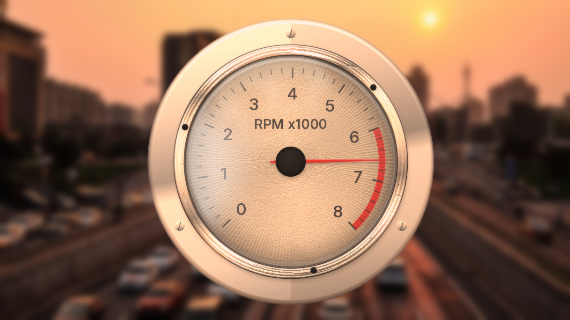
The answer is 6600 rpm
